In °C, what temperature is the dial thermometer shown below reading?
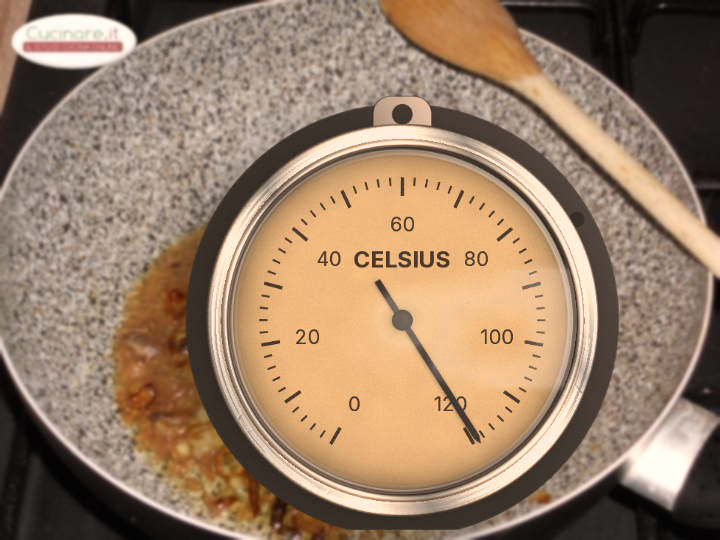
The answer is 119 °C
